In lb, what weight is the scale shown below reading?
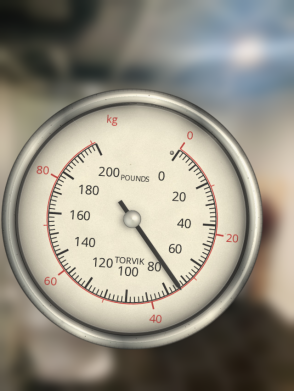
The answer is 74 lb
